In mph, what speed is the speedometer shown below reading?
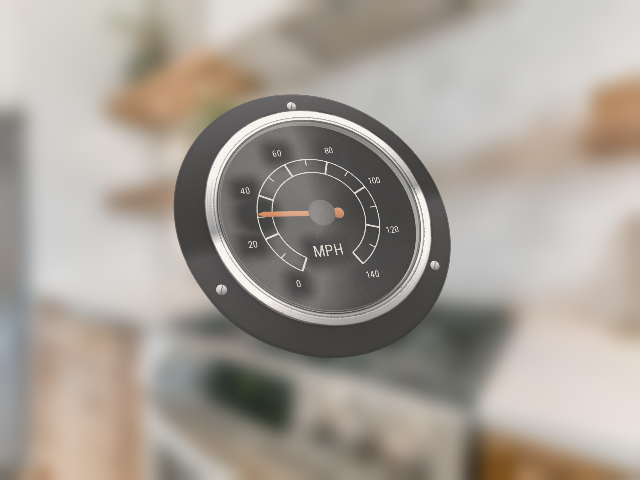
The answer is 30 mph
